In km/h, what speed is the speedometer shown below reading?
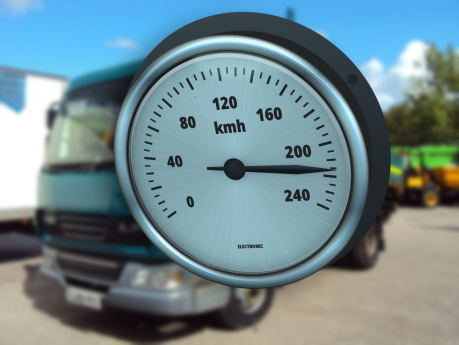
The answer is 215 km/h
